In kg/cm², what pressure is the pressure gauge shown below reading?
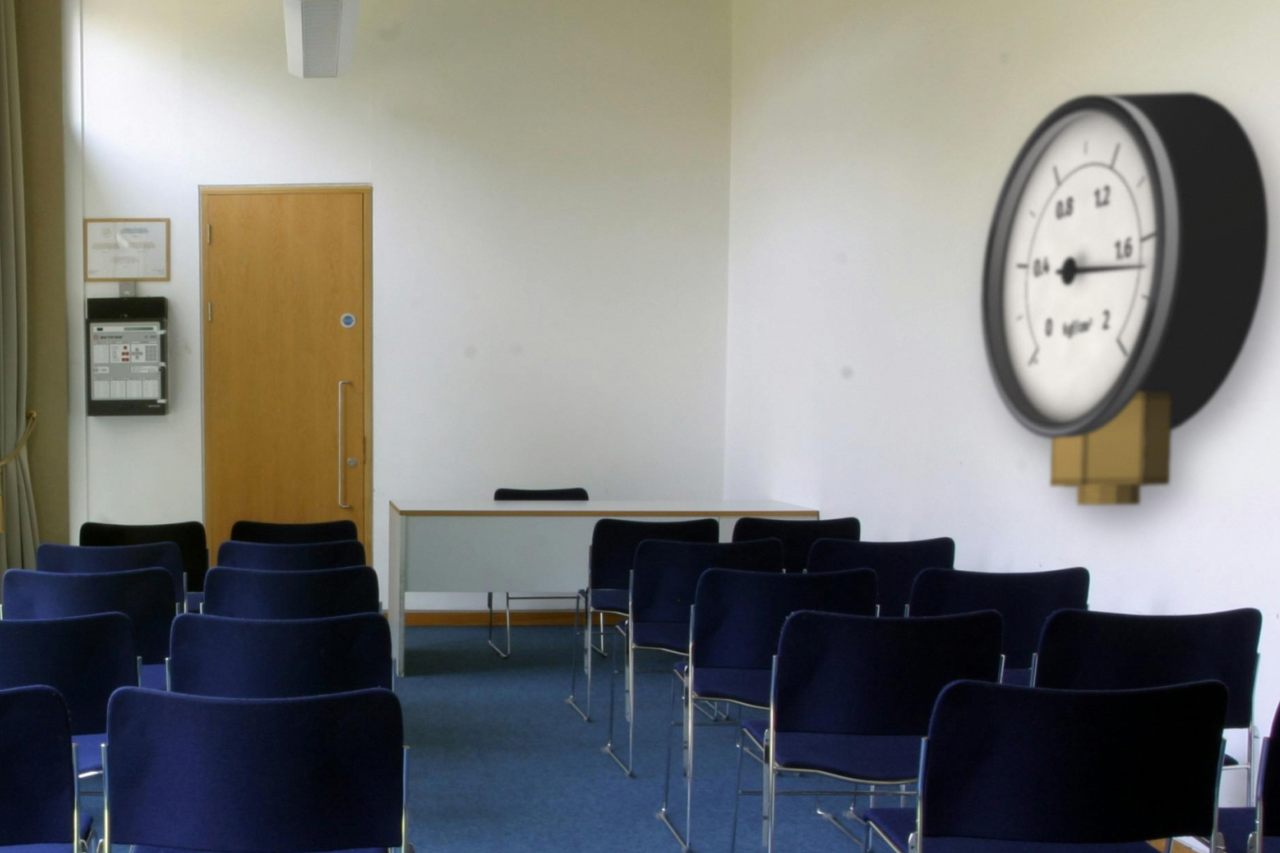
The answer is 1.7 kg/cm²
